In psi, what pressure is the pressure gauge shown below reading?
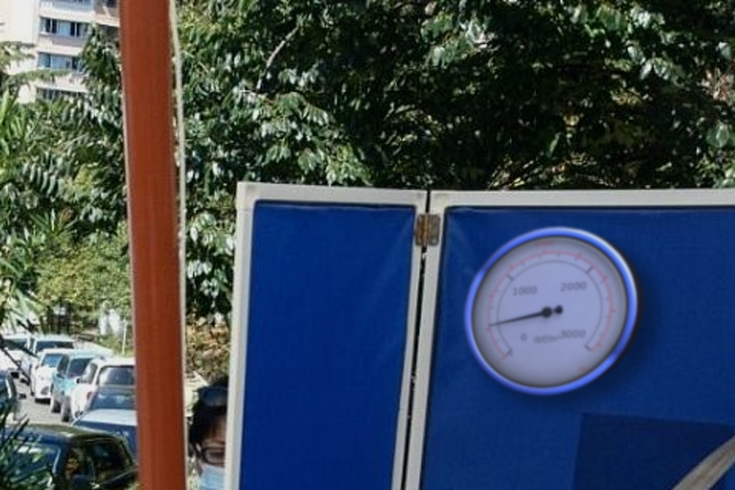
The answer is 400 psi
